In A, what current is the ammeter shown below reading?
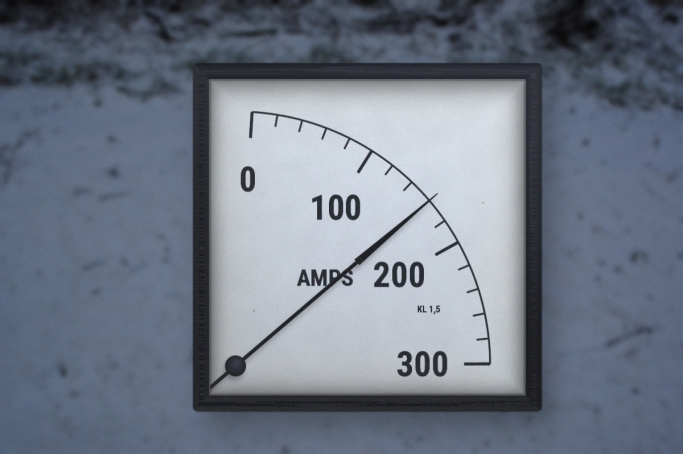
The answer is 160 A
